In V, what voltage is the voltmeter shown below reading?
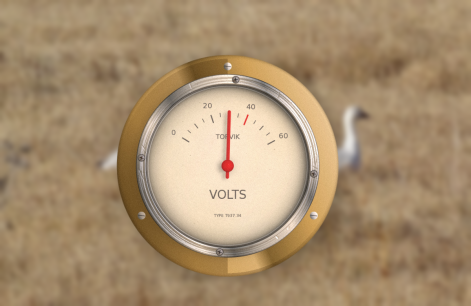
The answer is 30 V
